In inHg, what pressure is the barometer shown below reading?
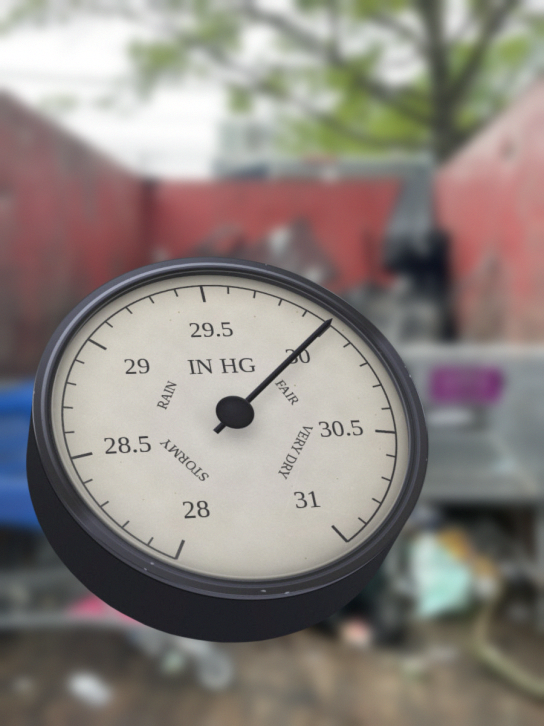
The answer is 30 inHg
